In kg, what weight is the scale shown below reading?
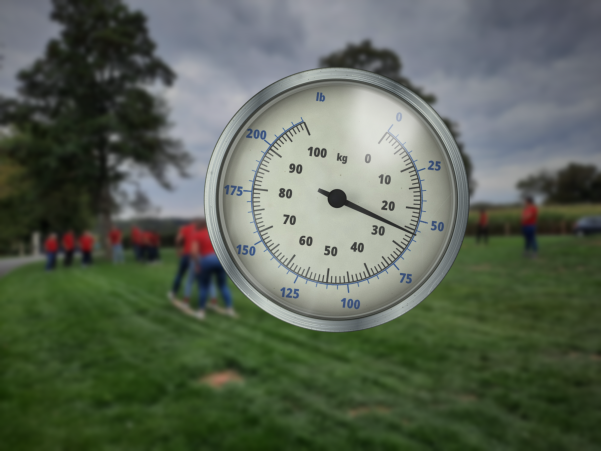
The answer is 26 kg
